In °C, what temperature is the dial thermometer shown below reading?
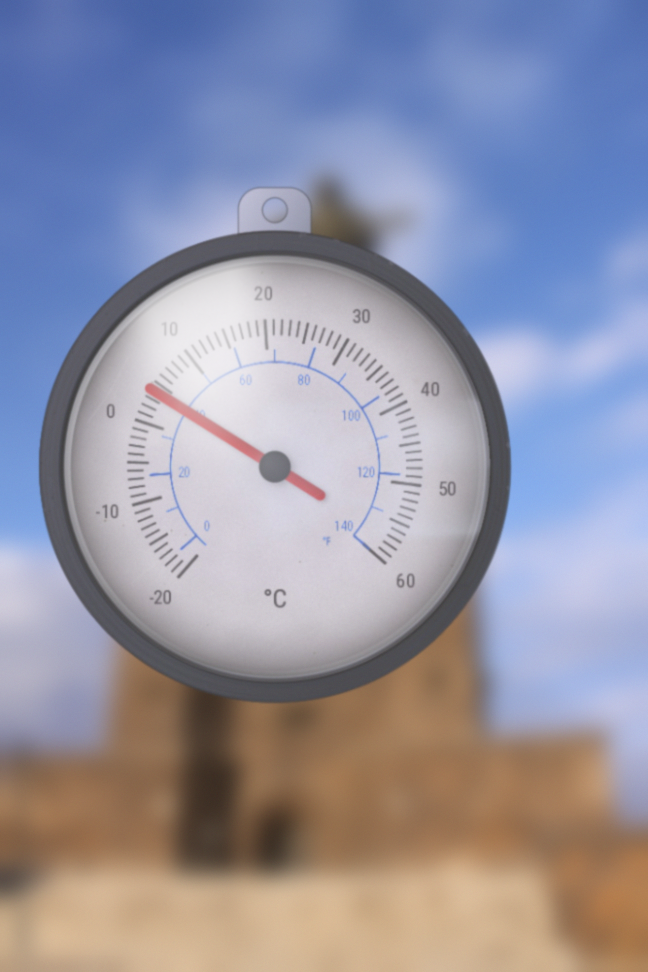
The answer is 4 °C
